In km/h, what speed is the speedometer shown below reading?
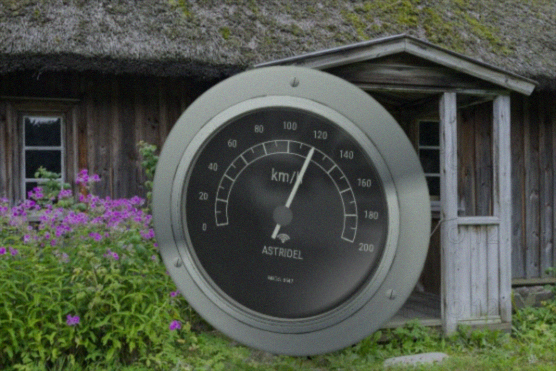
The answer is 120 km/h
